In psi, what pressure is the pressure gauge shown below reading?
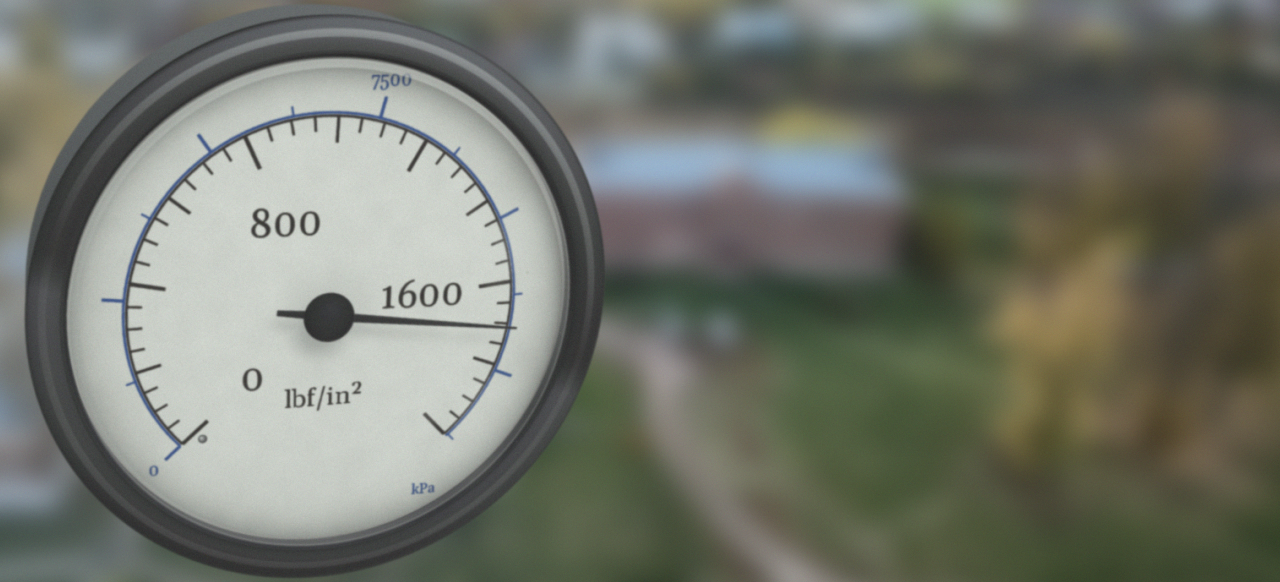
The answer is 1700 psi
